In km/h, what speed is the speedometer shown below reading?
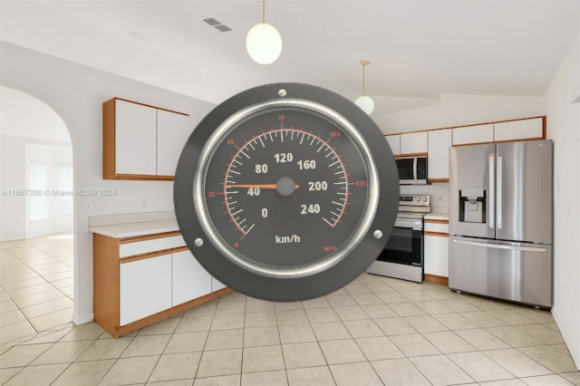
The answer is 45 km/h
